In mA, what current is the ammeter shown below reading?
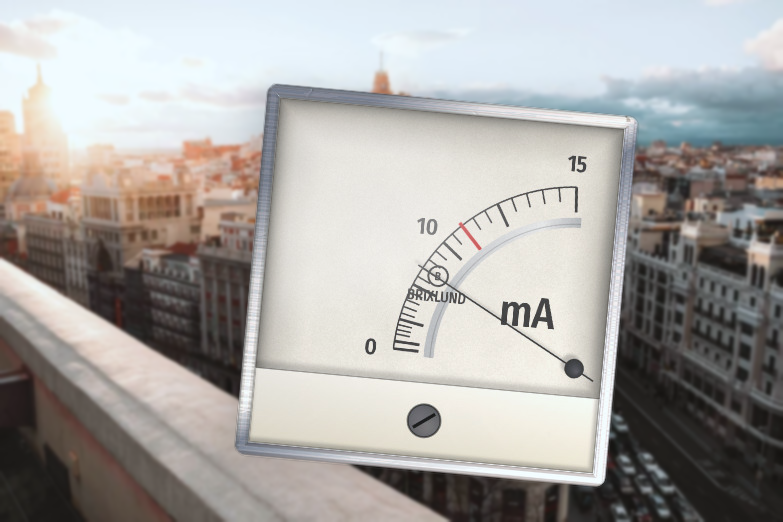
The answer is 8.5 mA
